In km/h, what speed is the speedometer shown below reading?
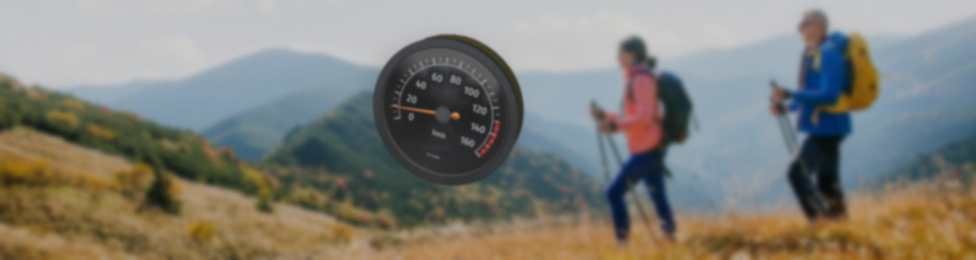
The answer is 10 km/h
